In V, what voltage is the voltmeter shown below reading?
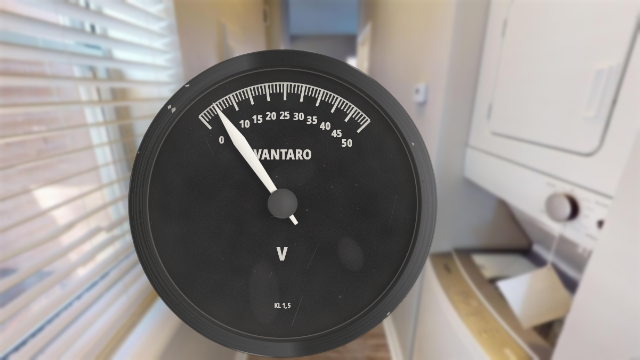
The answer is 5 V
